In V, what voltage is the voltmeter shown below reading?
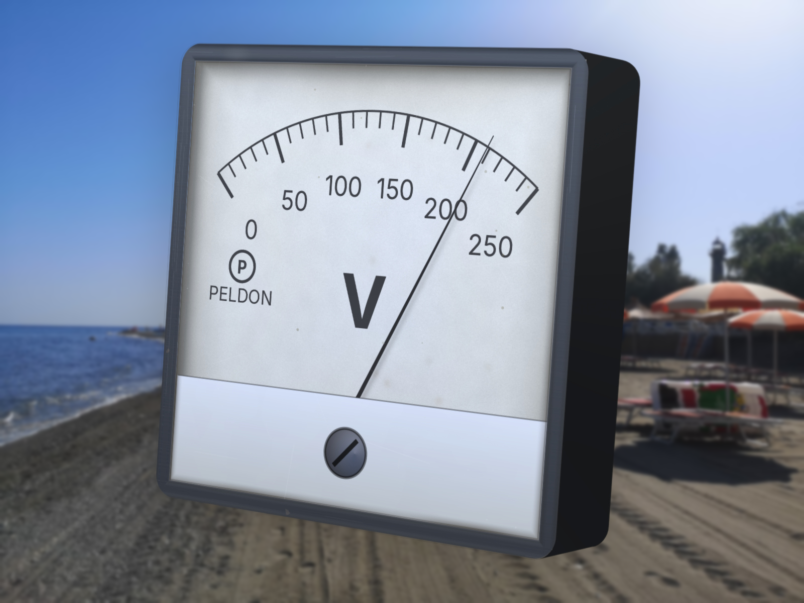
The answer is 210 V
